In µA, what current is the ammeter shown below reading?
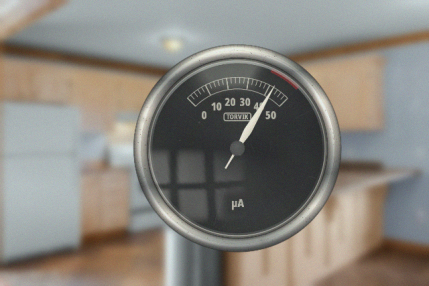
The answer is 42 µA
